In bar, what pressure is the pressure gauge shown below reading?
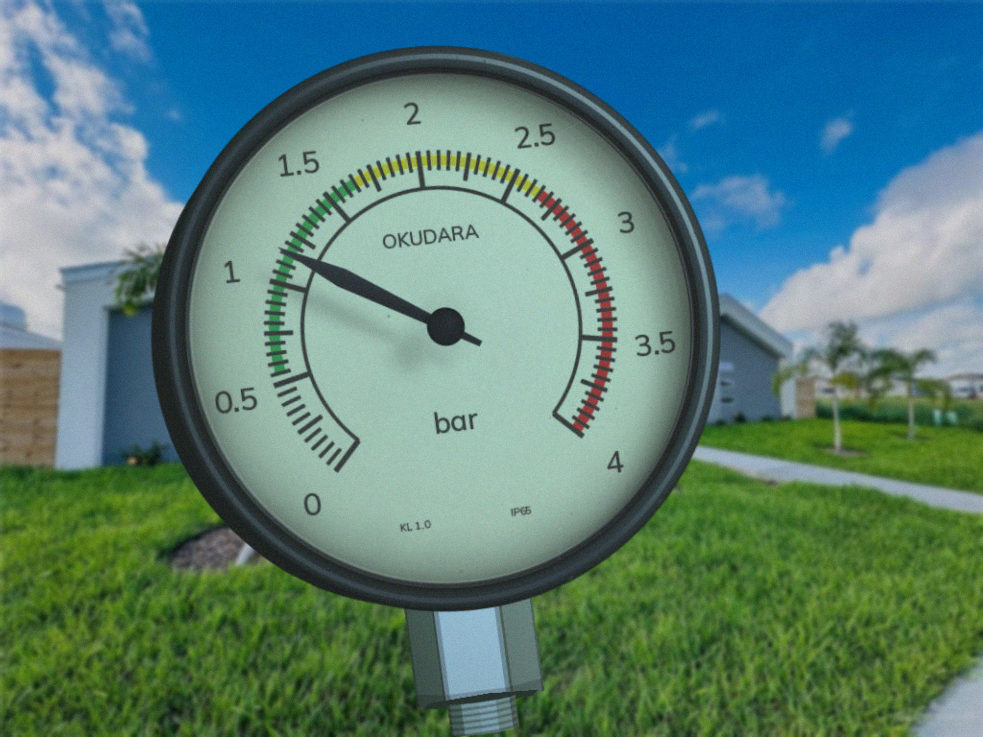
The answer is 1.15 bar
